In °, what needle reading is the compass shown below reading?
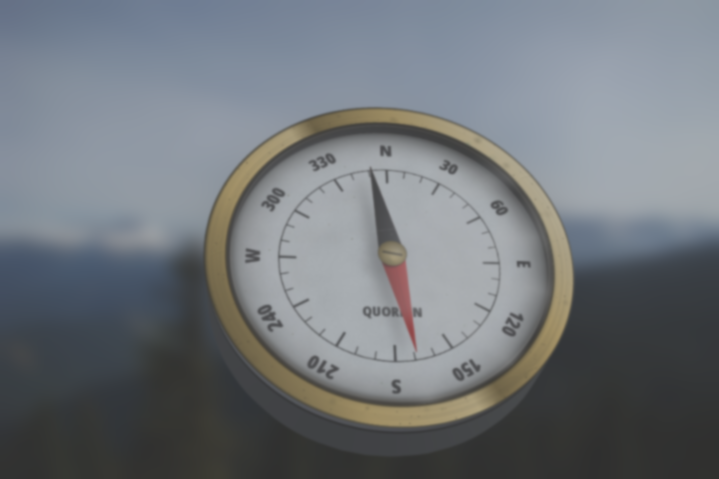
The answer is 170 °
